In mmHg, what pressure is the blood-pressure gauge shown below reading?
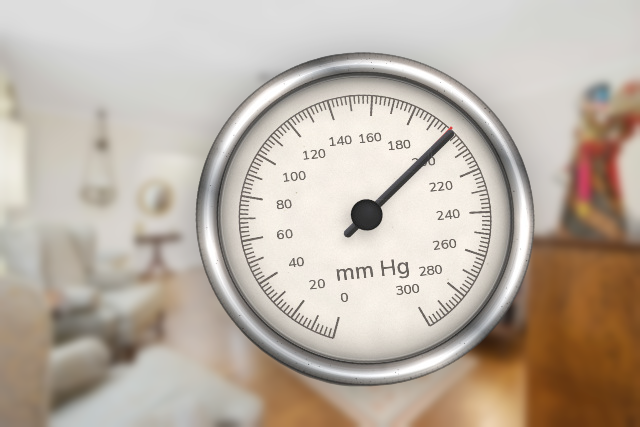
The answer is 200 mmHg
